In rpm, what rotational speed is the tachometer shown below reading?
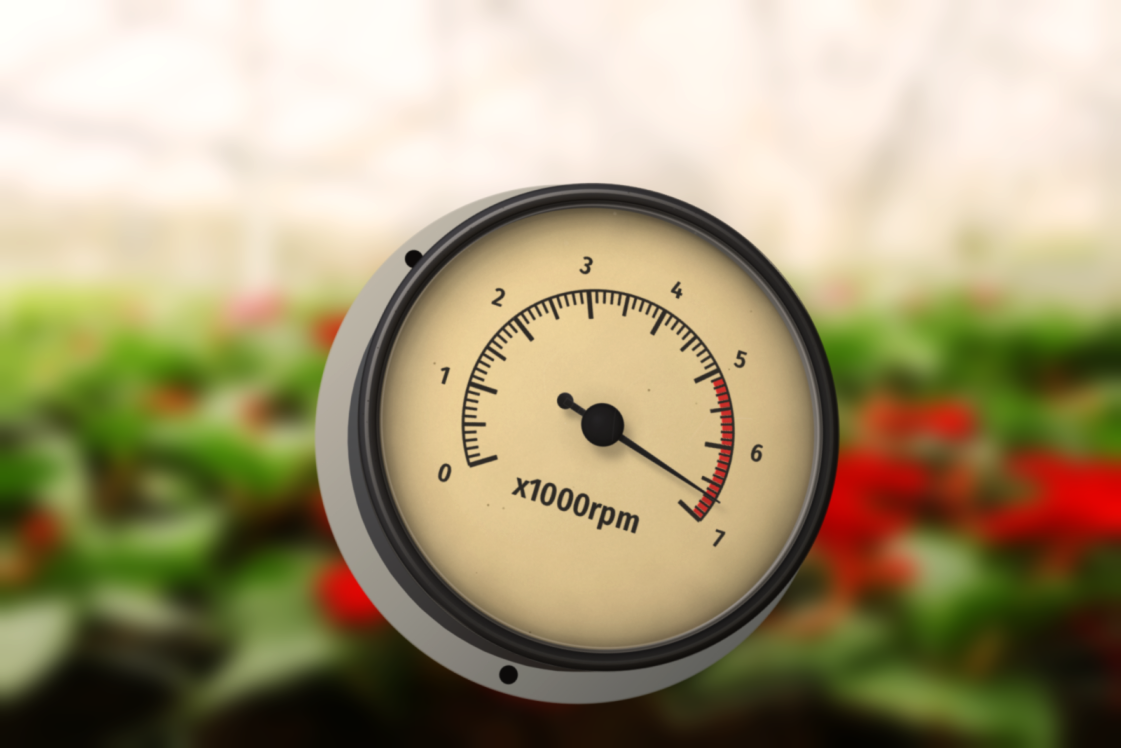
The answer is 6700 rpm
